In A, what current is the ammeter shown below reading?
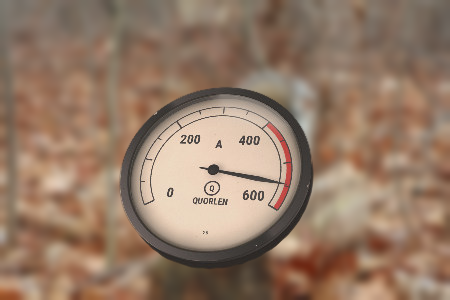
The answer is 550 A
